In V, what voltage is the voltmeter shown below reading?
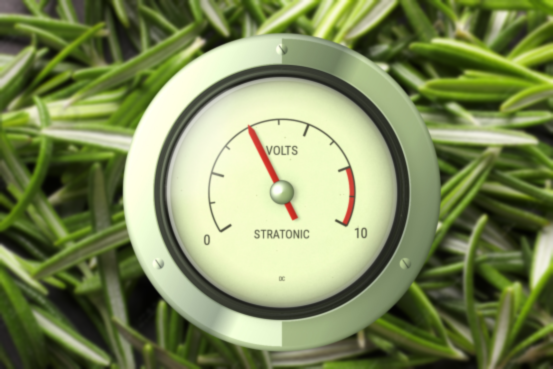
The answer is 4 V
